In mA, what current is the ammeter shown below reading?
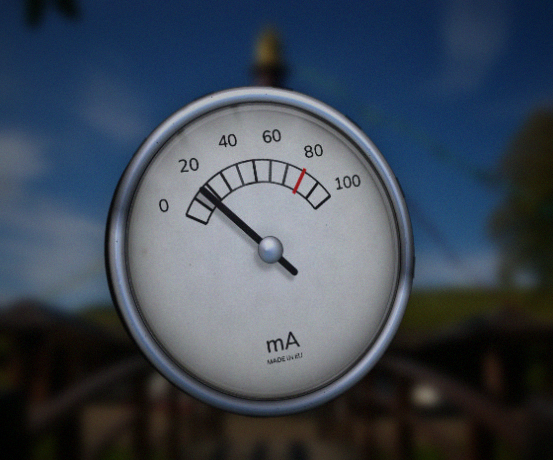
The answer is 15 mA
